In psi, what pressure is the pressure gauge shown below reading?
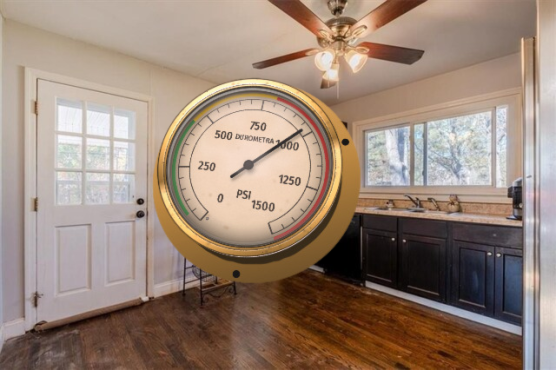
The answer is 975 psi
